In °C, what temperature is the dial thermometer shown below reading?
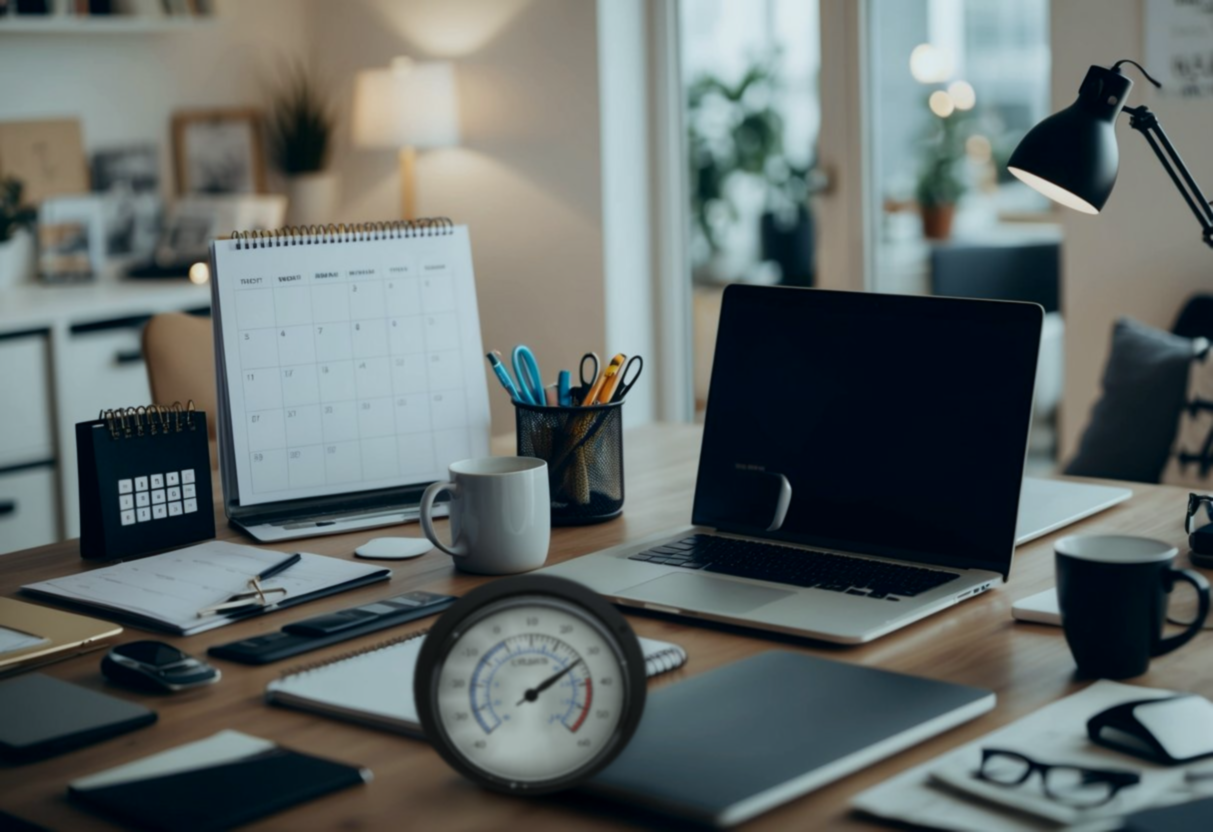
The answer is 30 °C
